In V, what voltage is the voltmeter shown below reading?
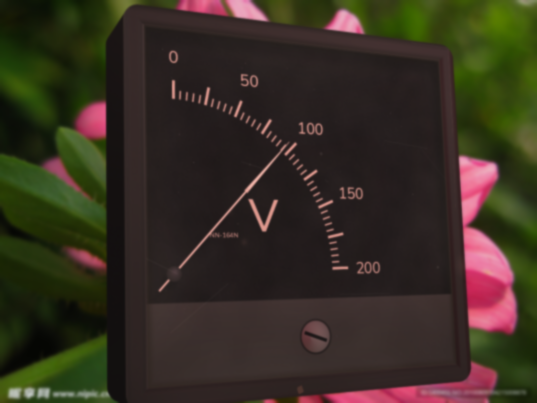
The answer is 95 V
